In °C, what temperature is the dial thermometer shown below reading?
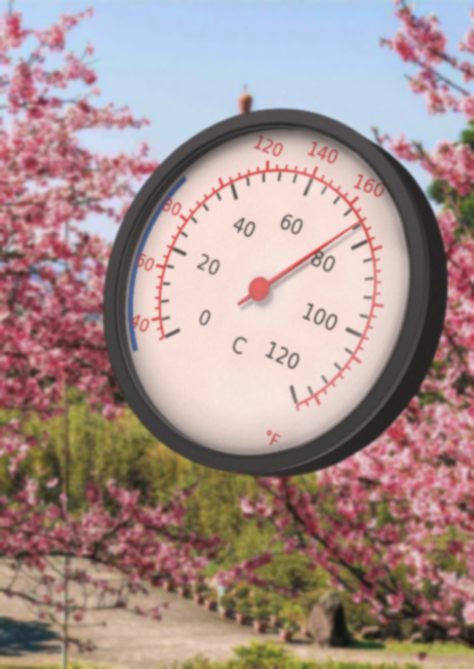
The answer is 76 °C
